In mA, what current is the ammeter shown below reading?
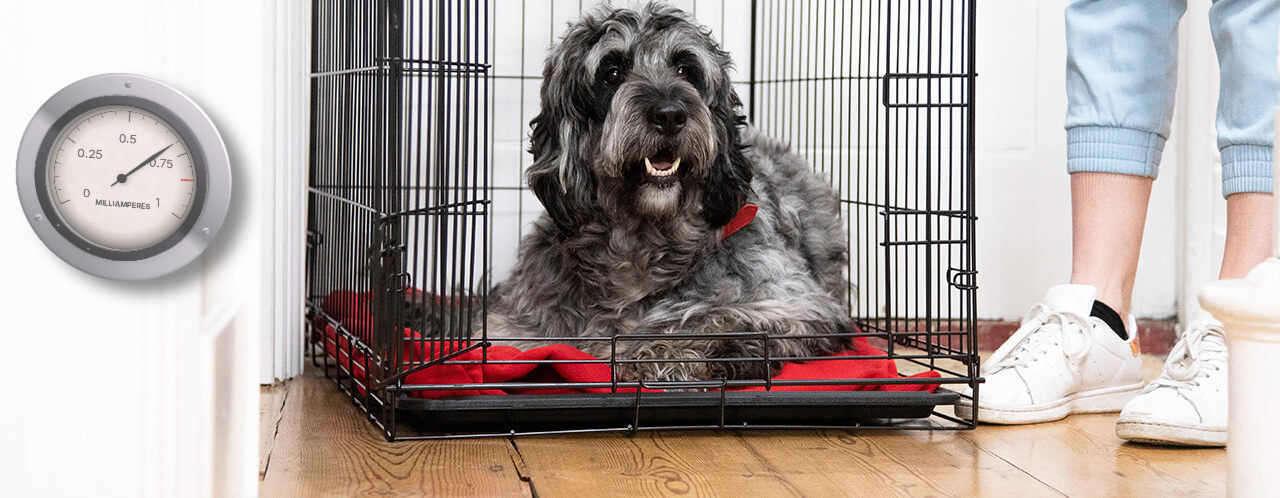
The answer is 0.7 mA
